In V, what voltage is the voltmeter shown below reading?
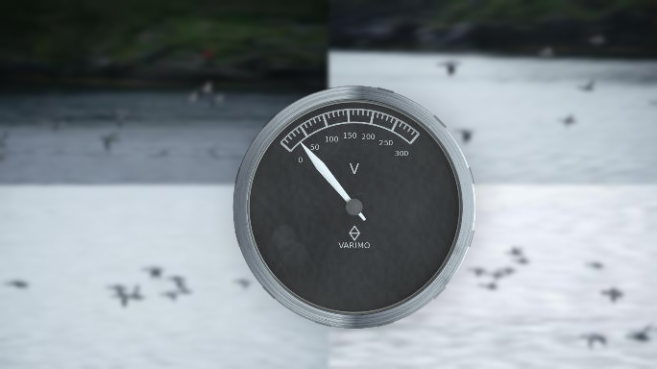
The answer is 30 V
